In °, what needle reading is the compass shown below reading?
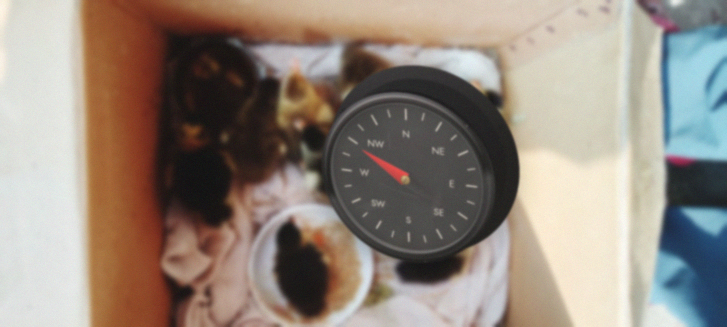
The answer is 300 °
